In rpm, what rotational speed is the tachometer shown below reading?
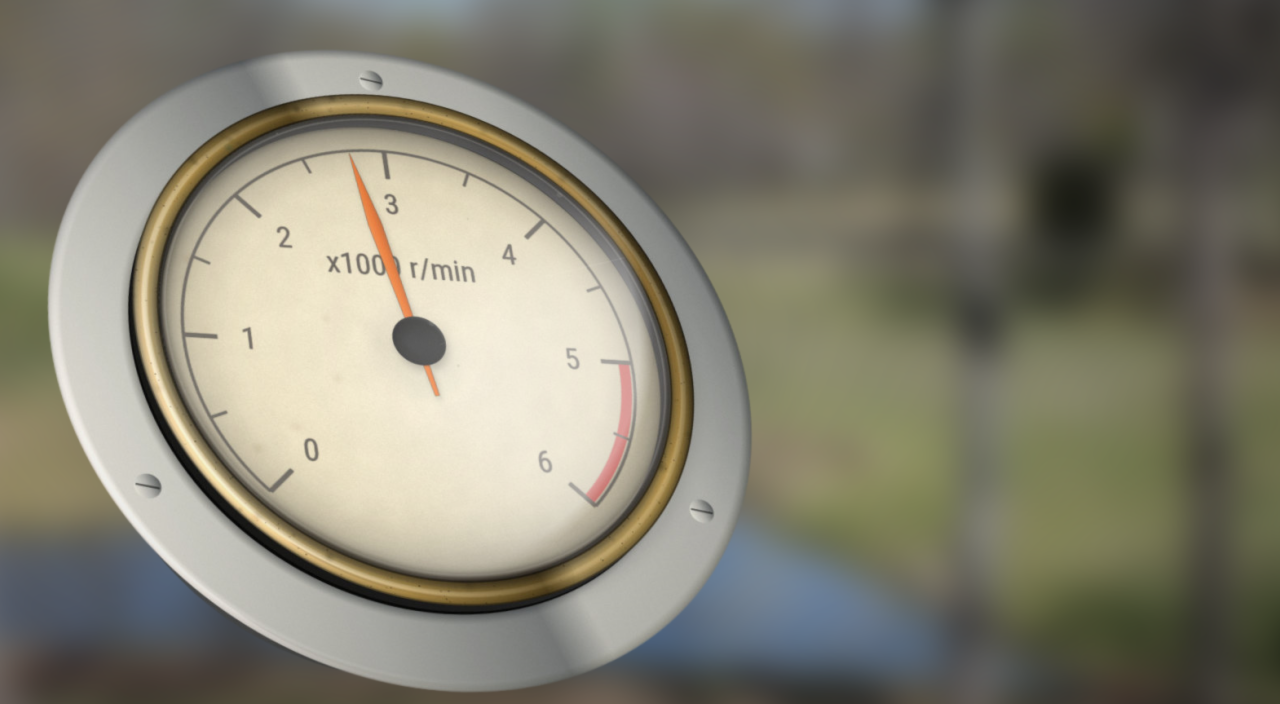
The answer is 2750 rpm
